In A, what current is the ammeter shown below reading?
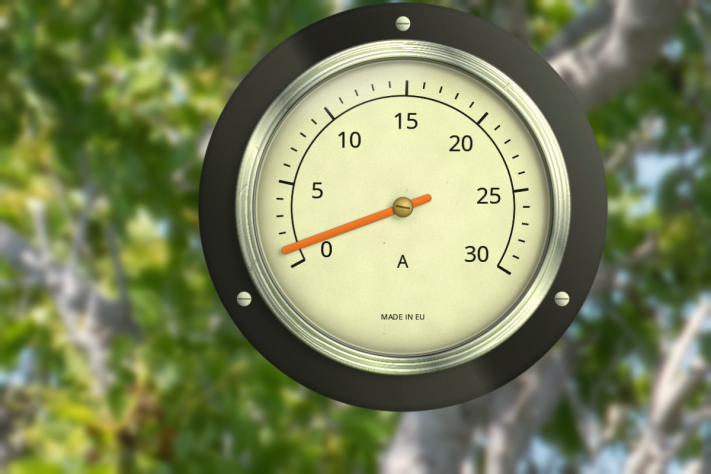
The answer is 1 A
